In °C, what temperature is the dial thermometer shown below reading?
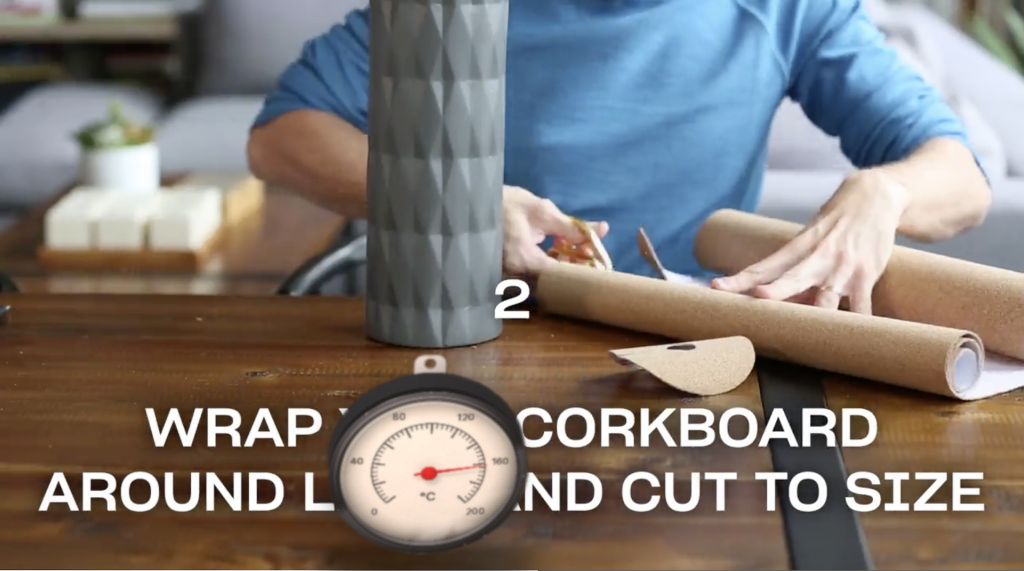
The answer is 160 °C
